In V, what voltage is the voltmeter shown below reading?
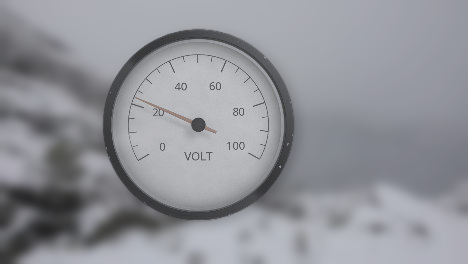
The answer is 22.5 V
